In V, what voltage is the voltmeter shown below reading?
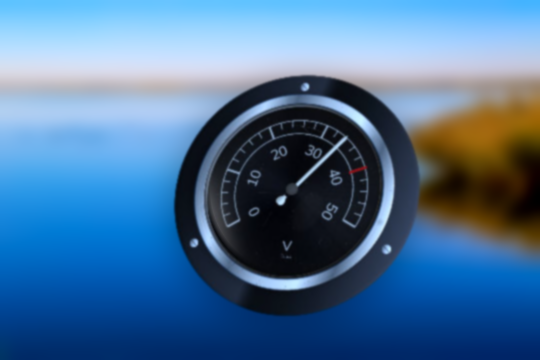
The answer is 34 V
